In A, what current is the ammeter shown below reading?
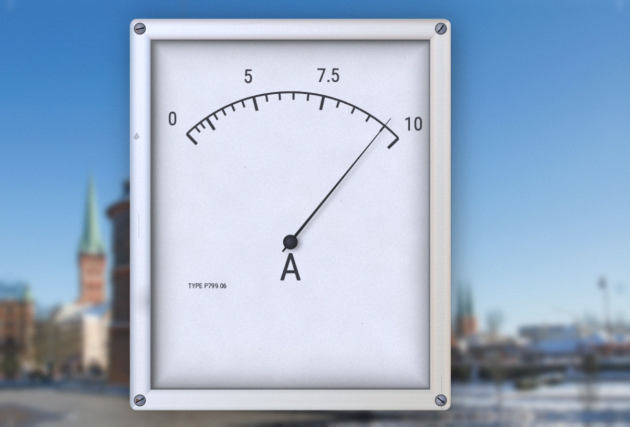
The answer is 9.5 A
